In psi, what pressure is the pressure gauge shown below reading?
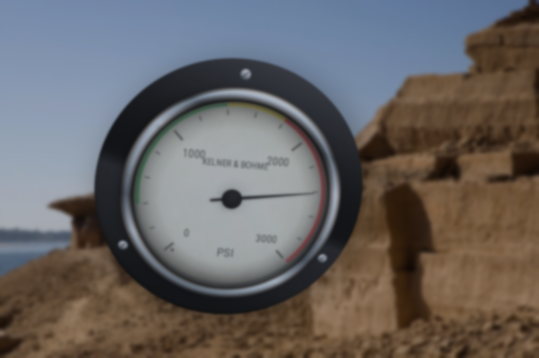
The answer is 2400 psi
